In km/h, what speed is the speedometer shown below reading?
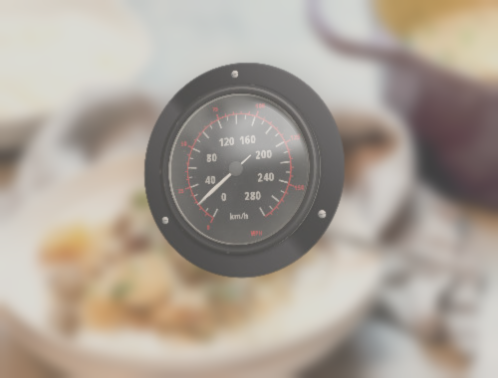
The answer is 20 km/h
